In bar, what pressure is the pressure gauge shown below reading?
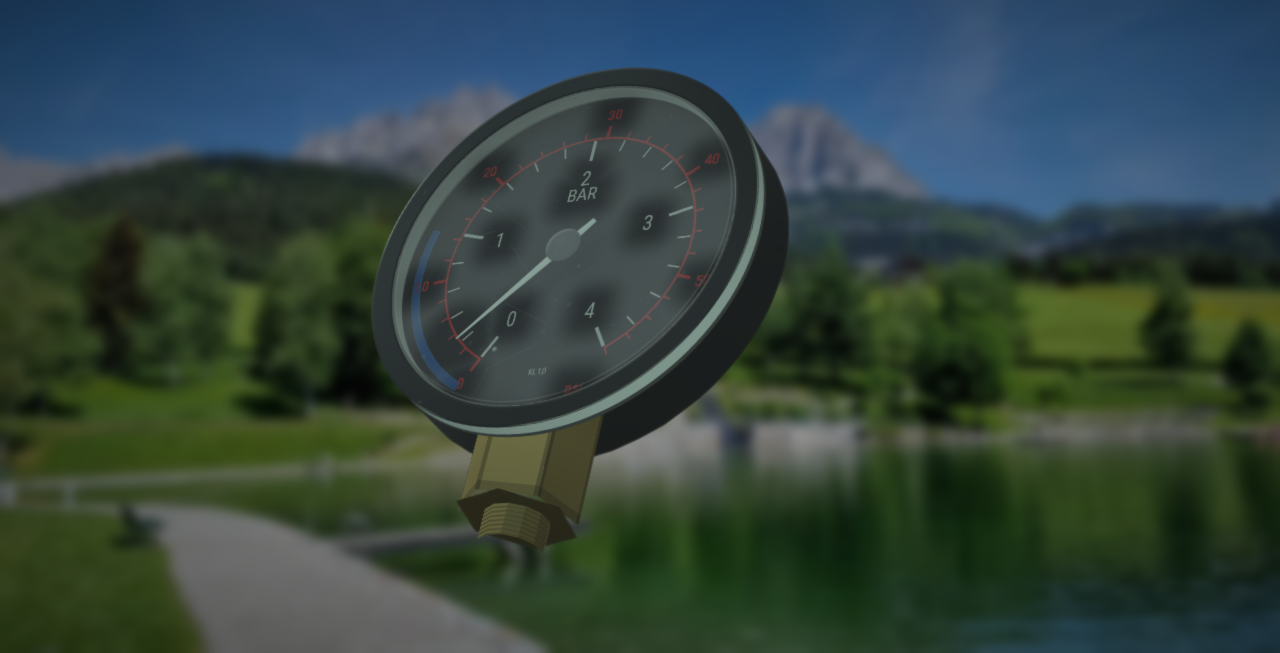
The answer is 0.2 bar
